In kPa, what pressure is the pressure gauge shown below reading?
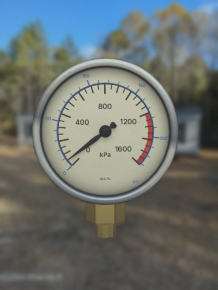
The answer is 50 kPa
